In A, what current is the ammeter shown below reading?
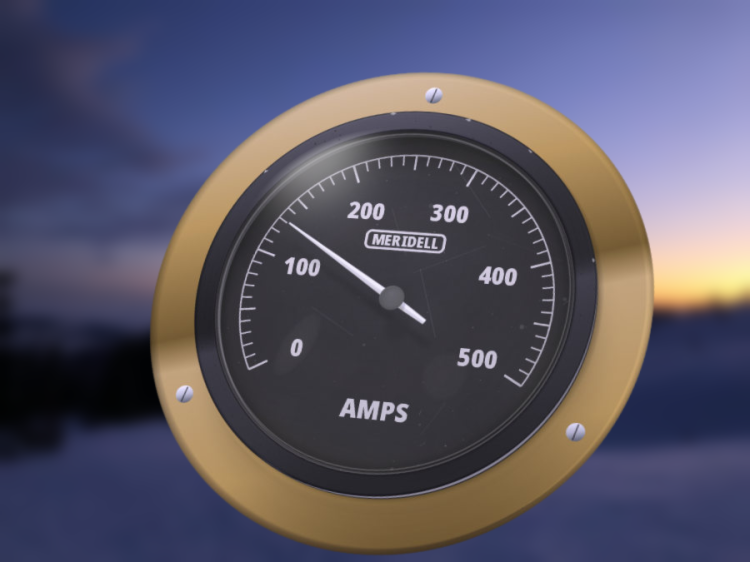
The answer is 130 A
